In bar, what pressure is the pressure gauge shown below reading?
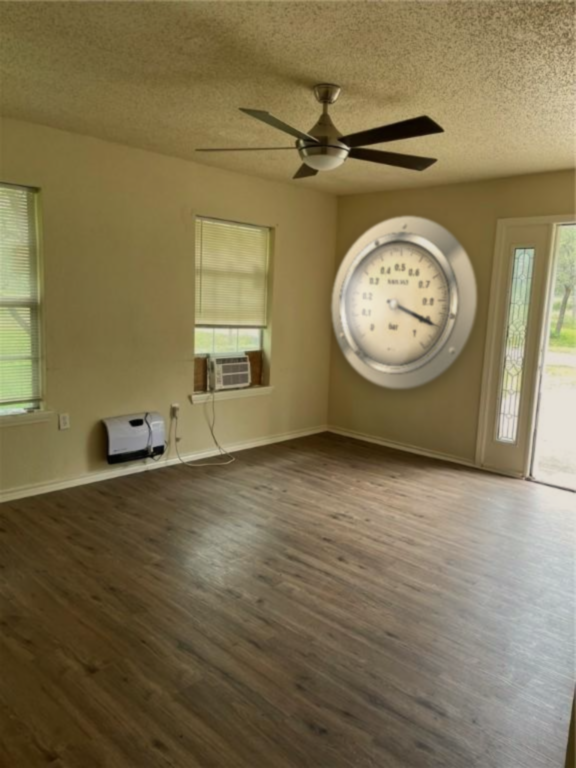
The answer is 0.9 bar
